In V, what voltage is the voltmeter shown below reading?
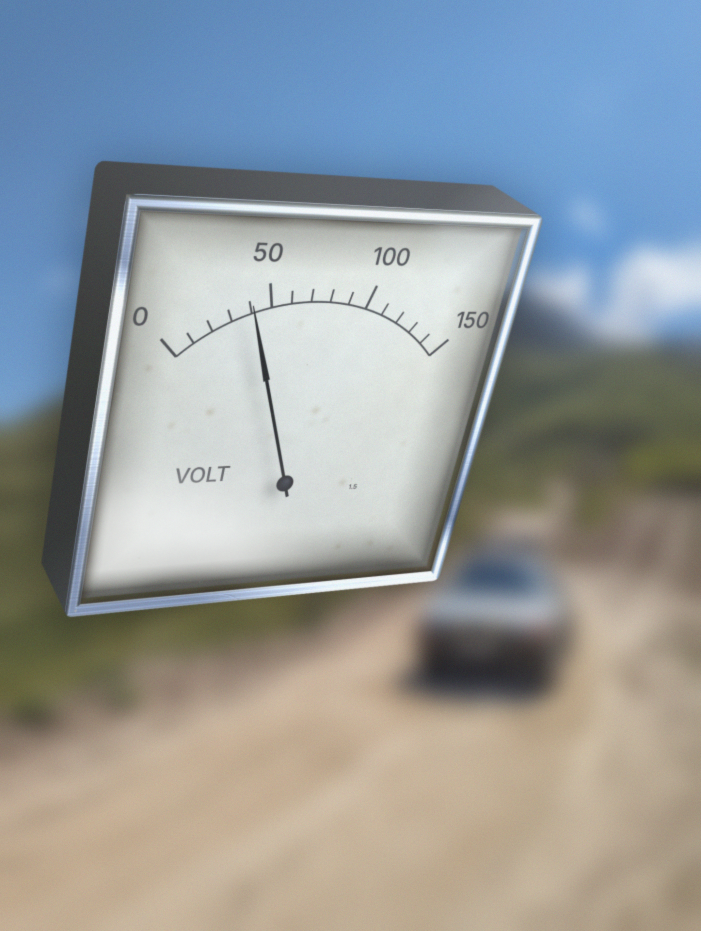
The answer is 40 V
